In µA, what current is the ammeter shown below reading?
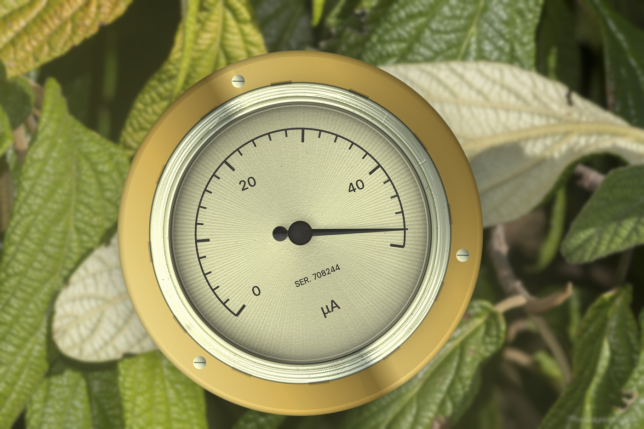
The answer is 48 µA
